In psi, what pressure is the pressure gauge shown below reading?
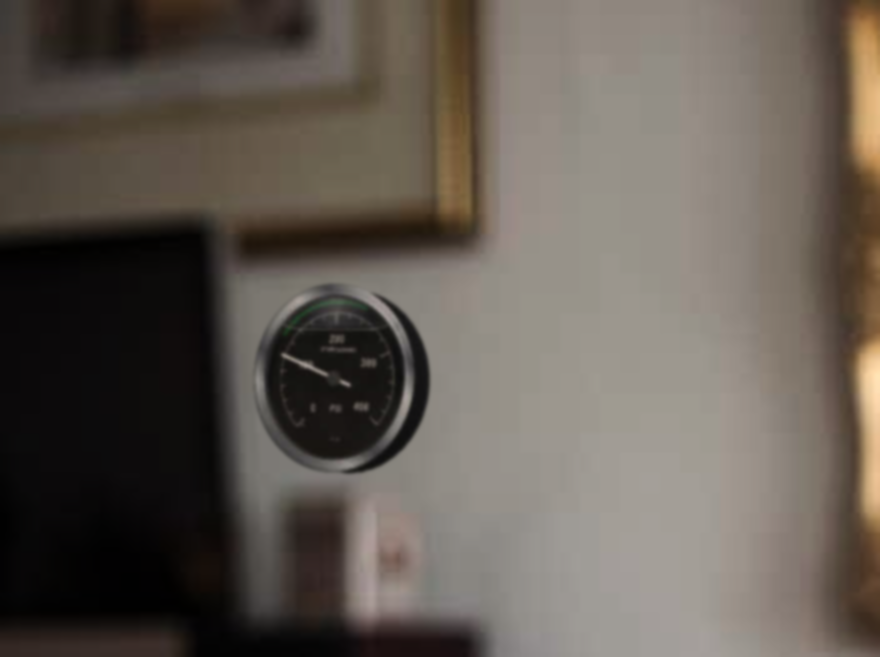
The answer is 100 psi
